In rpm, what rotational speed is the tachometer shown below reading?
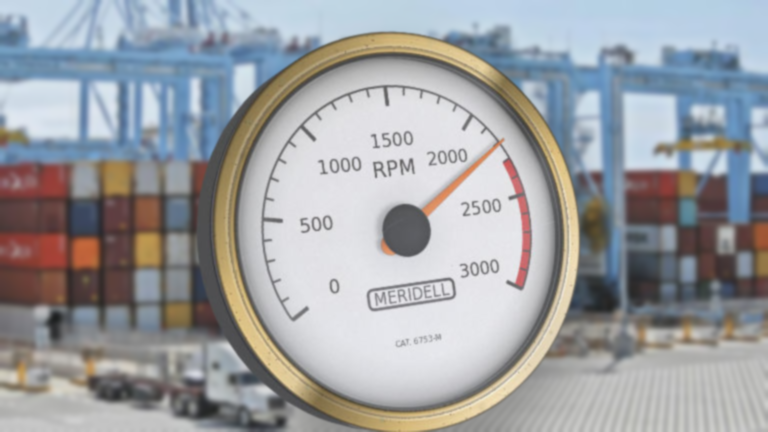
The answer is 2200 rpm
